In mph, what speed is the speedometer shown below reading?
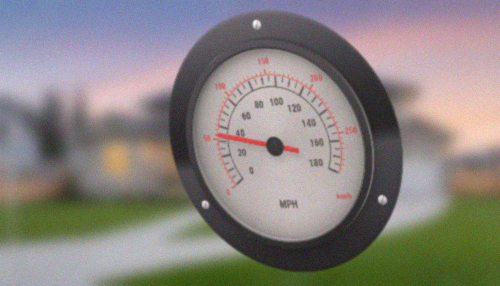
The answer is 35 mph
